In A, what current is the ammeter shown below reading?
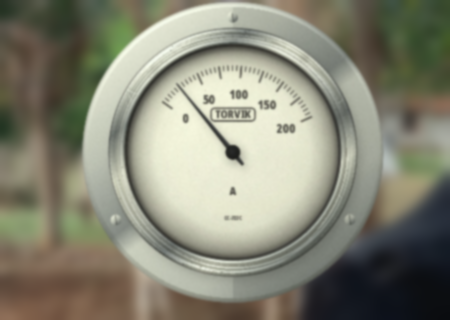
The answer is 25 A
